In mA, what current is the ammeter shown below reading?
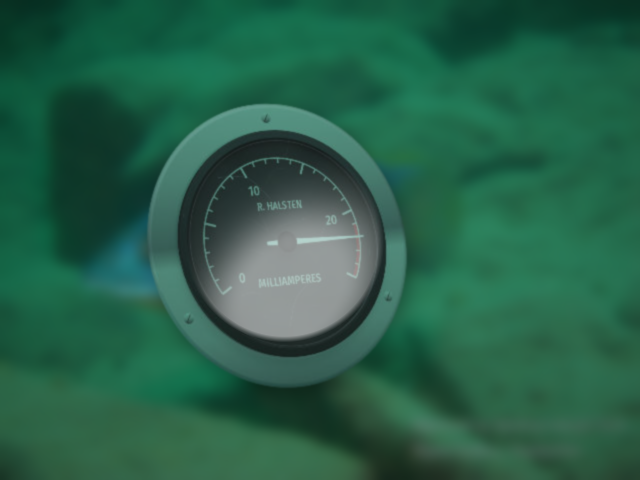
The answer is 22 mA
